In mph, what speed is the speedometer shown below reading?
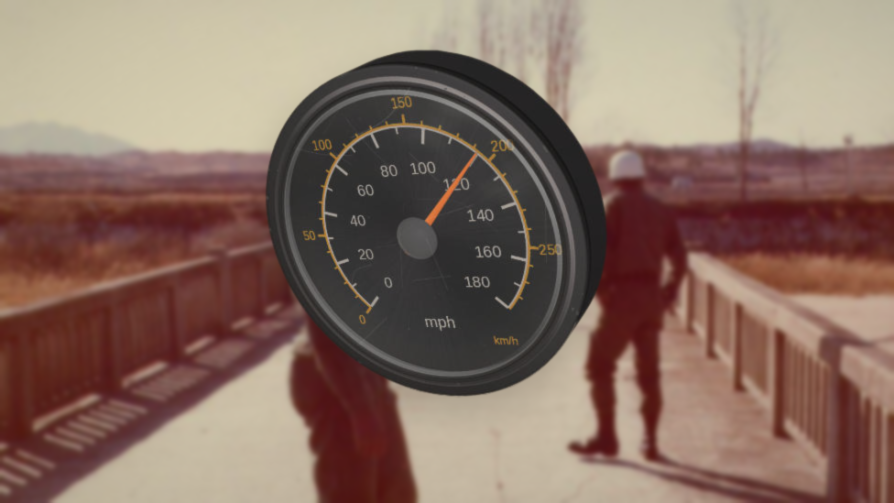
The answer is 120 mph
